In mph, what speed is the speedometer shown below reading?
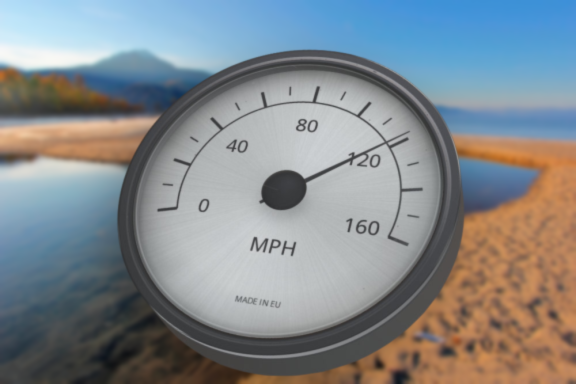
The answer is 120 mph
